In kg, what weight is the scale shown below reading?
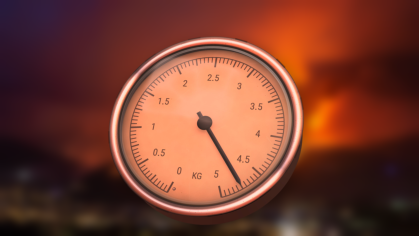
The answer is 4.75 kg
